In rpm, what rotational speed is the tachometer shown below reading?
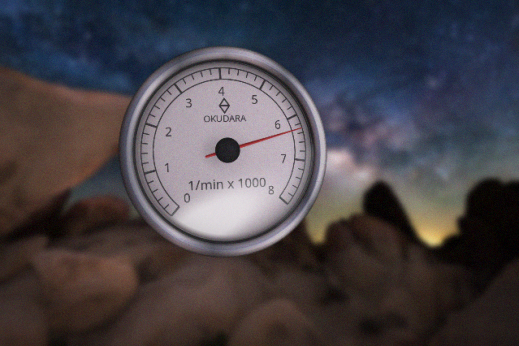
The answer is 6300 rpm
